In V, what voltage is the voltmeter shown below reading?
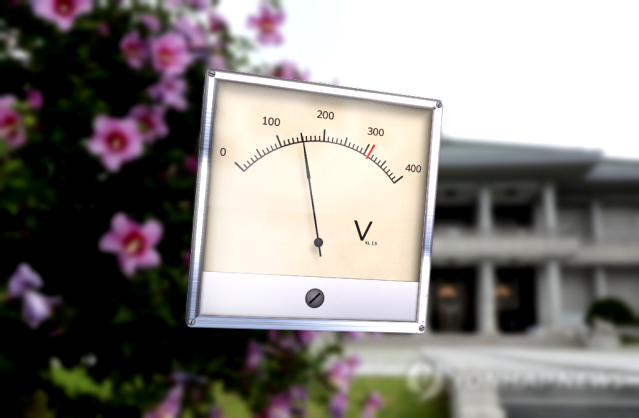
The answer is 150 V
